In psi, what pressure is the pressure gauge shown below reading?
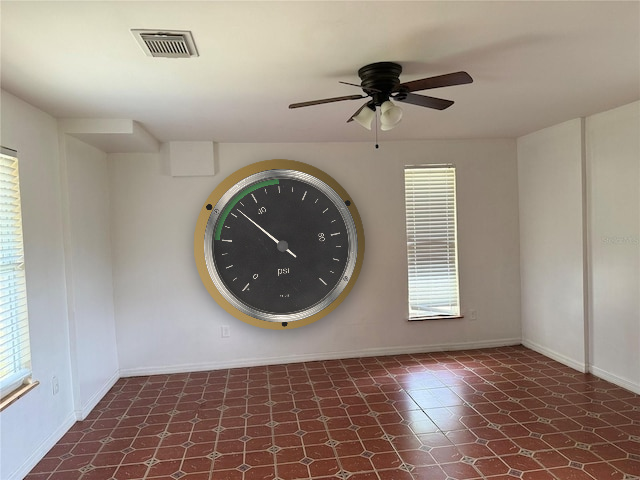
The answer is 32.5 psi
